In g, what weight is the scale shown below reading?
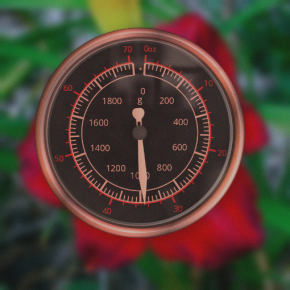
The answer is 980 g
